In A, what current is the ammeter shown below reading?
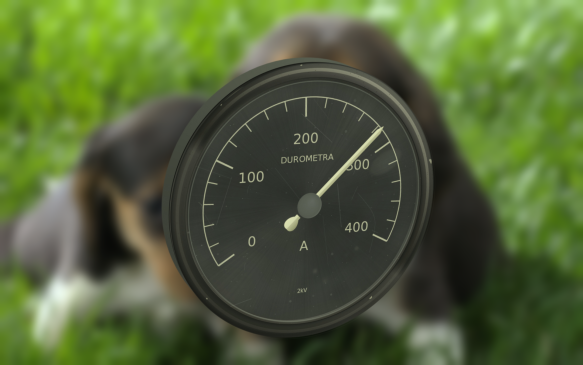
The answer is 280 A
